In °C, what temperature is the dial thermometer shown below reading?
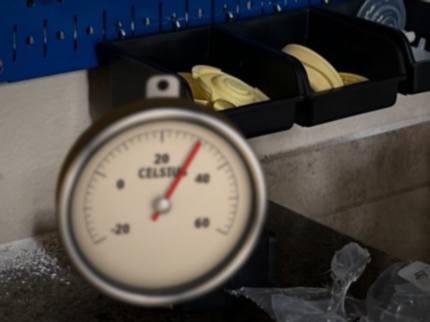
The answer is 30 °C
